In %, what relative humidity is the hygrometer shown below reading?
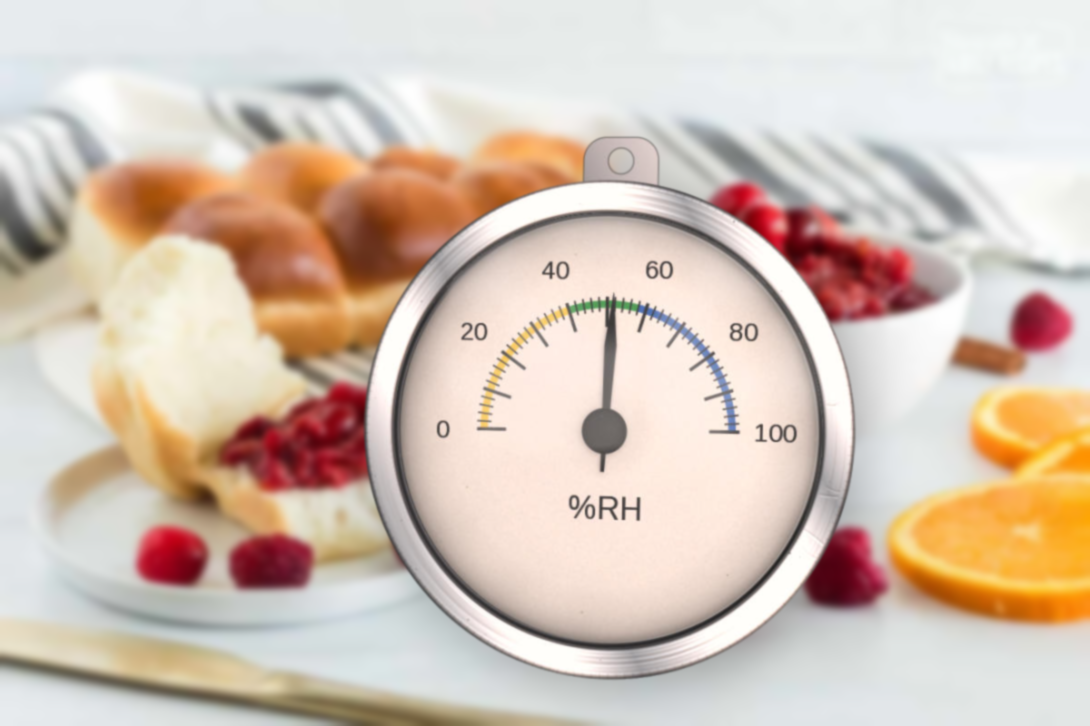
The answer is 52 %
